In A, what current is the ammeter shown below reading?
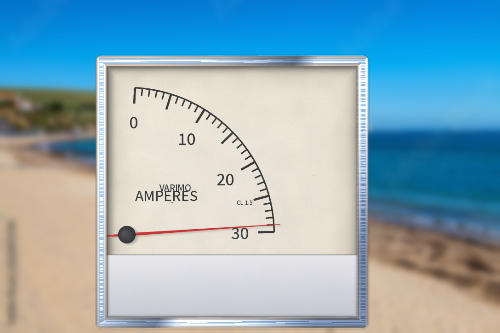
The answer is 29 A
